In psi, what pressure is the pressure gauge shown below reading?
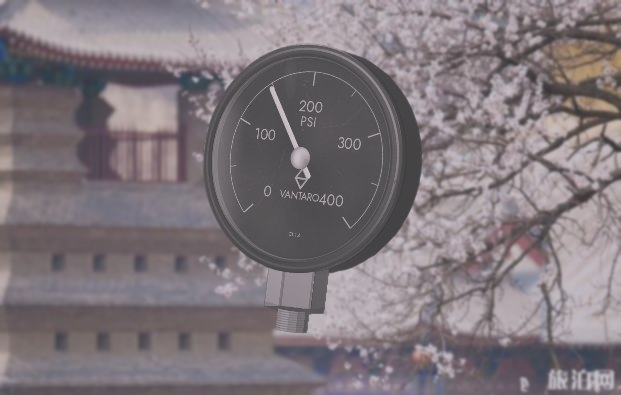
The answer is 150 psi
